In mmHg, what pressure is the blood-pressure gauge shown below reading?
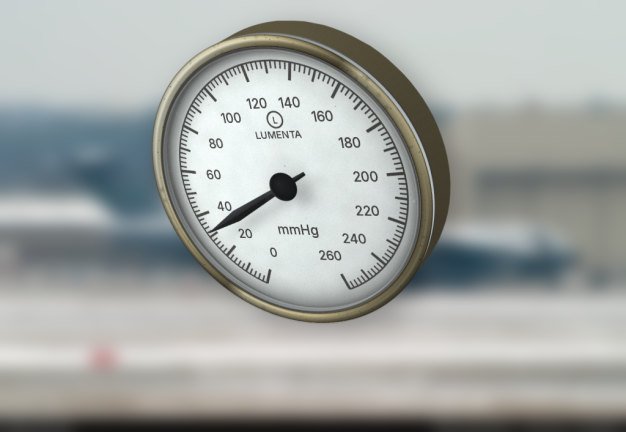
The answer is 32 mmHg
